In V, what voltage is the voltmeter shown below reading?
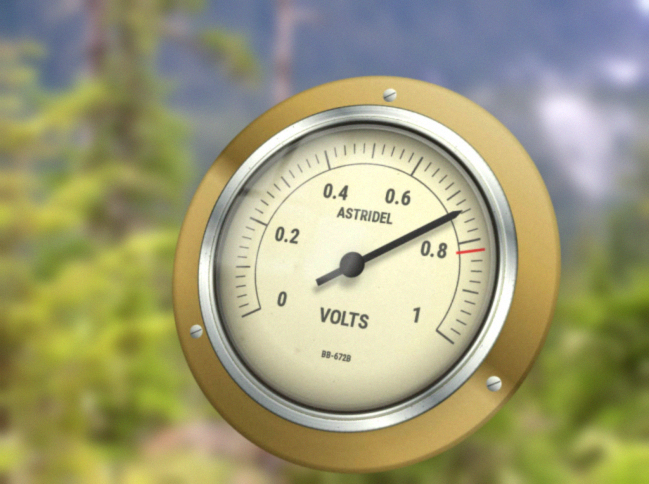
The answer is 0.74 V
